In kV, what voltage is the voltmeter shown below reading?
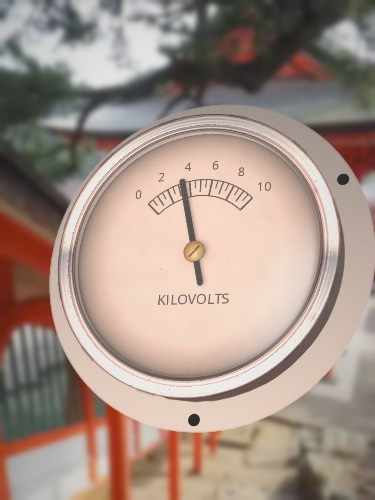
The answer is 3.5 kV
